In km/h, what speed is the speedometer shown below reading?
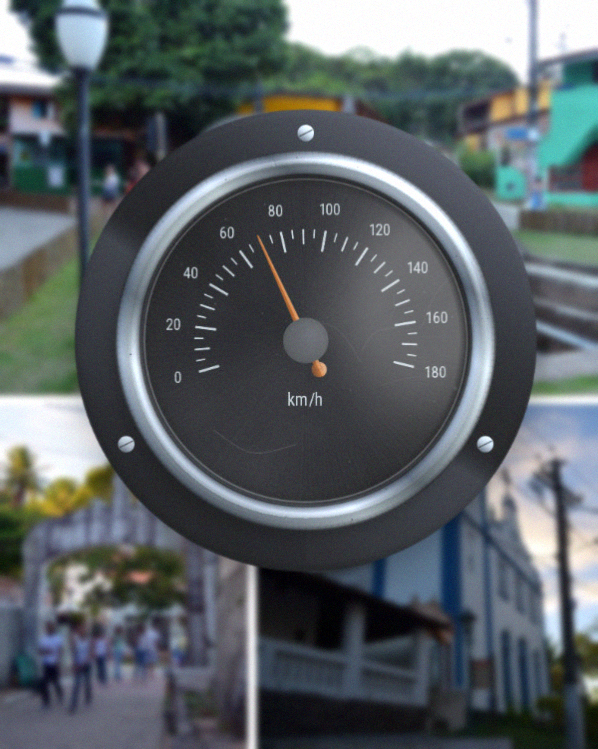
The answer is 70 km/h
